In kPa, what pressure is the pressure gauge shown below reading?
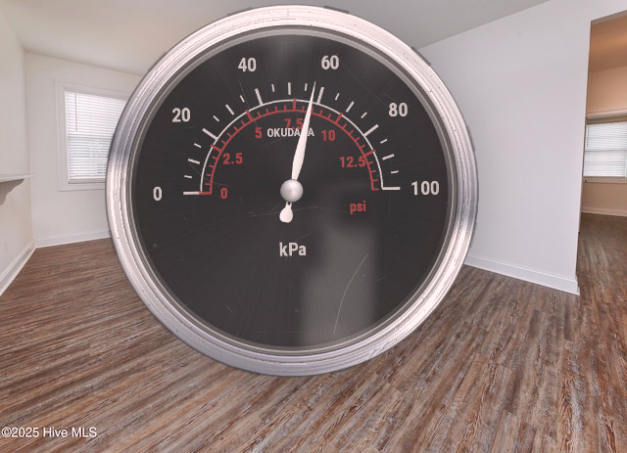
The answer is 57.5 kPa
